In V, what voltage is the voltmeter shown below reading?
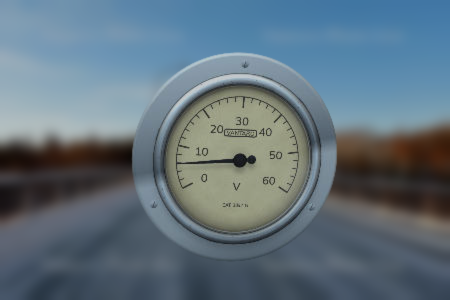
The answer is 6 V
